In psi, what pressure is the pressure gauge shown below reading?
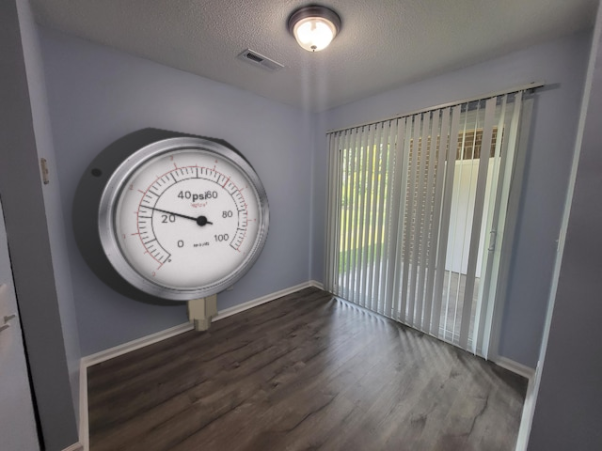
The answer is 24 psi
